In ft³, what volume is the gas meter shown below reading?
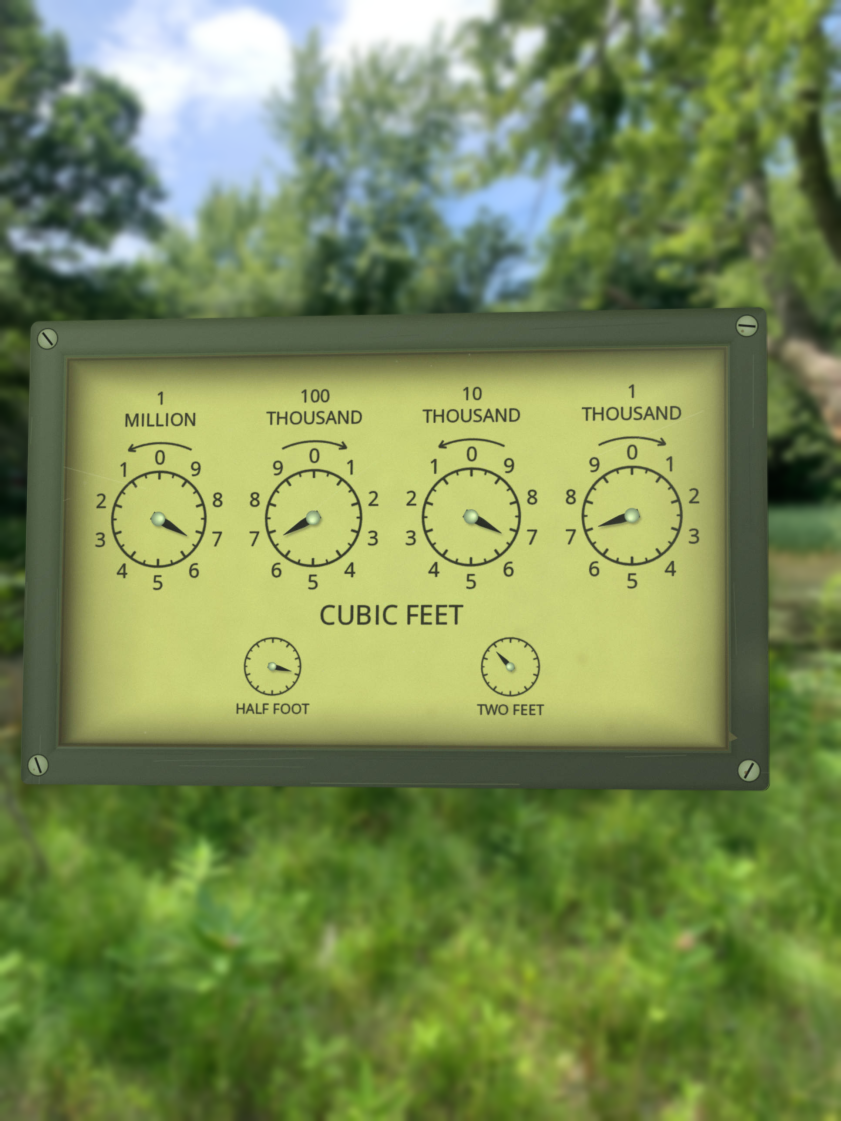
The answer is 666700 ft³
